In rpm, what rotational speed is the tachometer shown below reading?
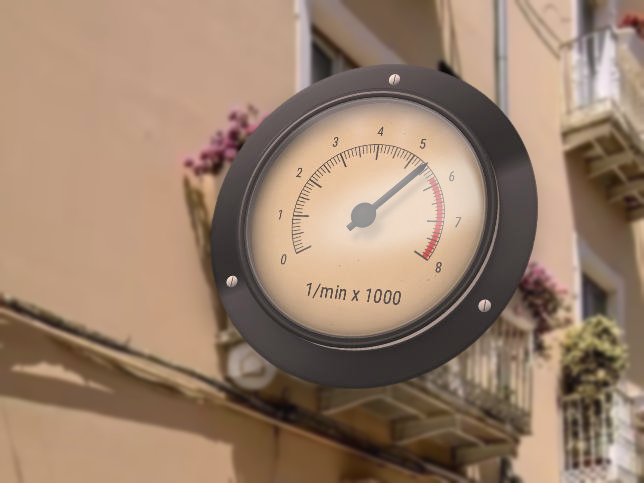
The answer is 5500 rpm
